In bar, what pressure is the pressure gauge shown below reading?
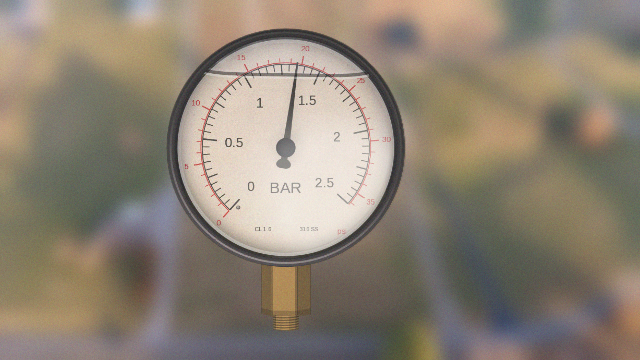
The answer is 1.35 bar
